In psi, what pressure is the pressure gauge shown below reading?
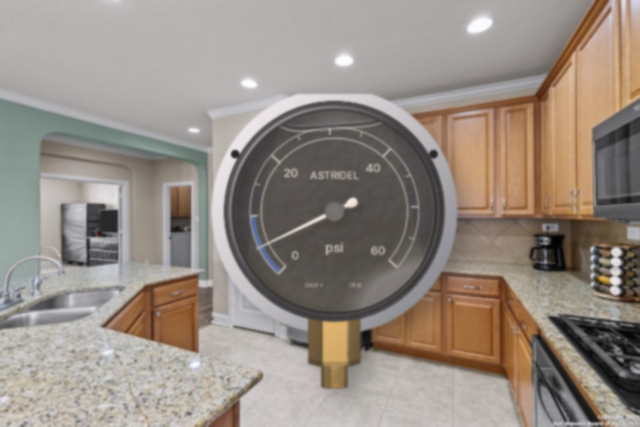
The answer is 5 psi
